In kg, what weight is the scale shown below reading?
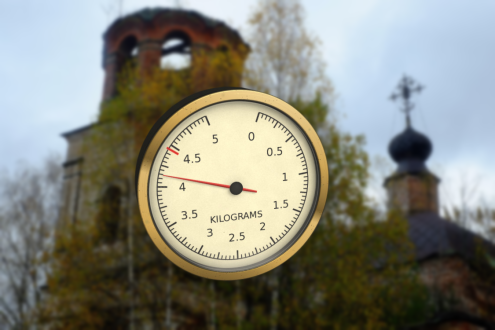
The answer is 4.15 kg
